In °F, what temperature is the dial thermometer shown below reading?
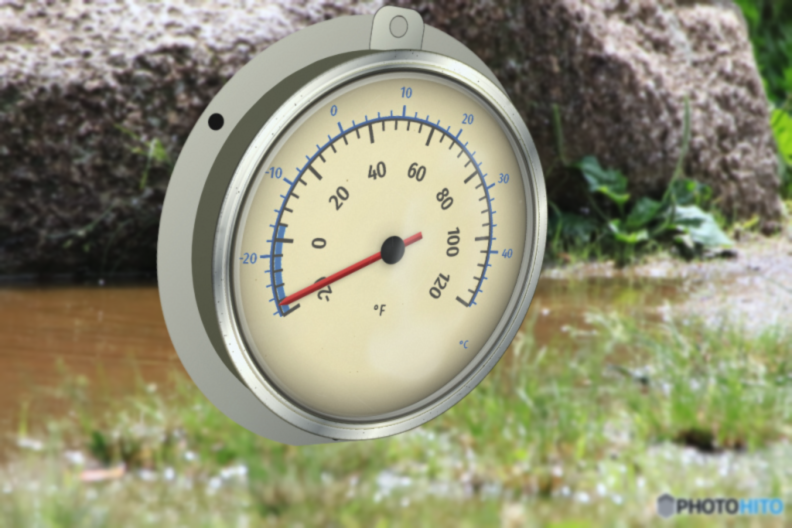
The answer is -16 °F
